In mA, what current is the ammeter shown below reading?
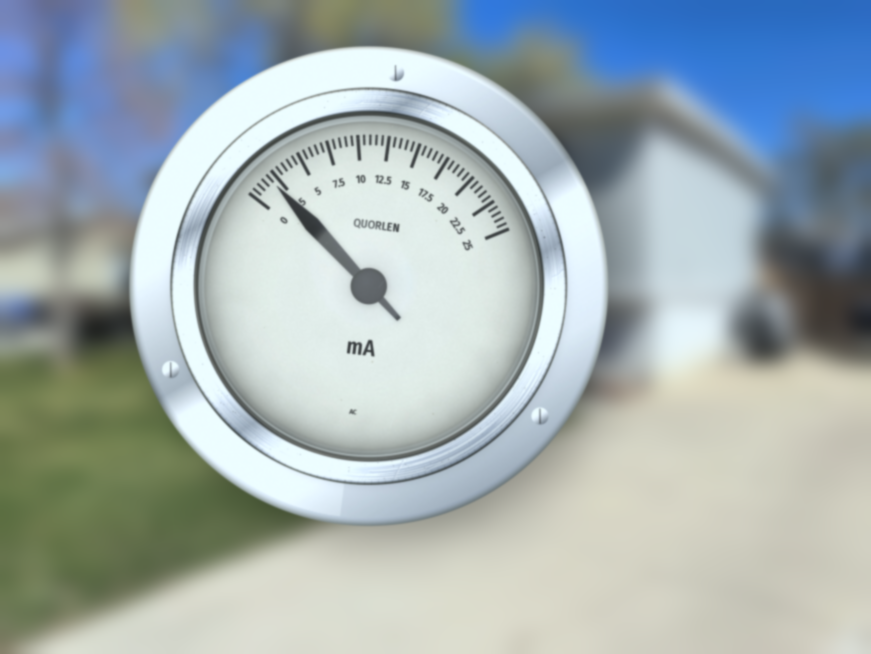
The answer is 2 mA
